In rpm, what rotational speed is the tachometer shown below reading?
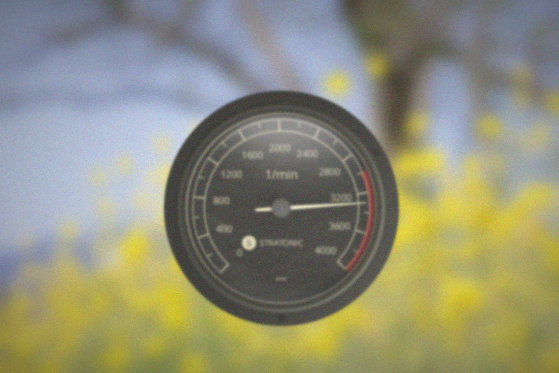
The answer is 3300 rpm
